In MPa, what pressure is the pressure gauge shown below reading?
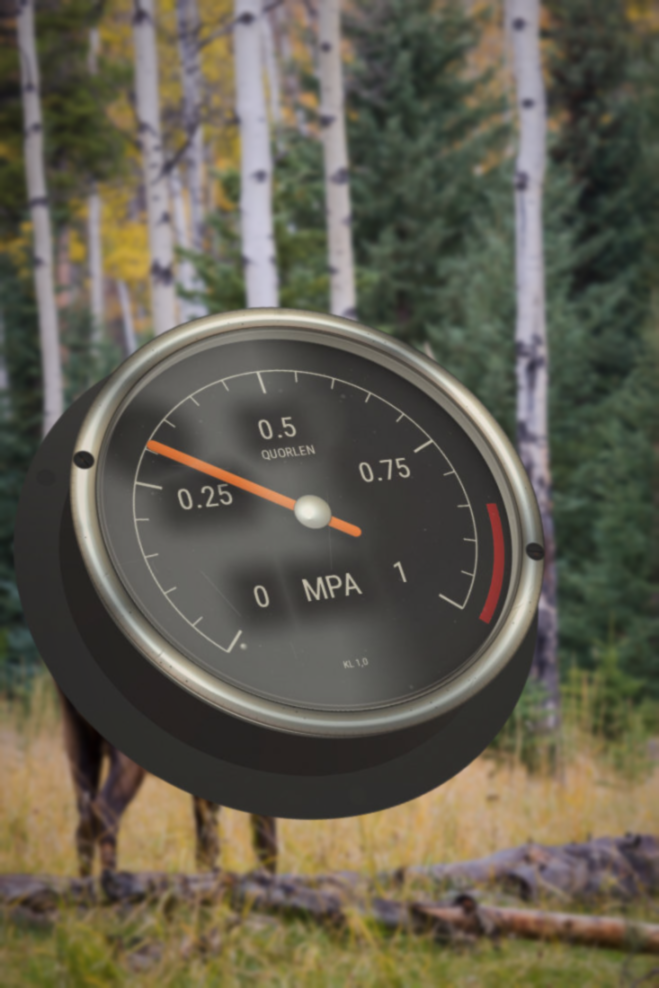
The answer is 0.3 MPa
